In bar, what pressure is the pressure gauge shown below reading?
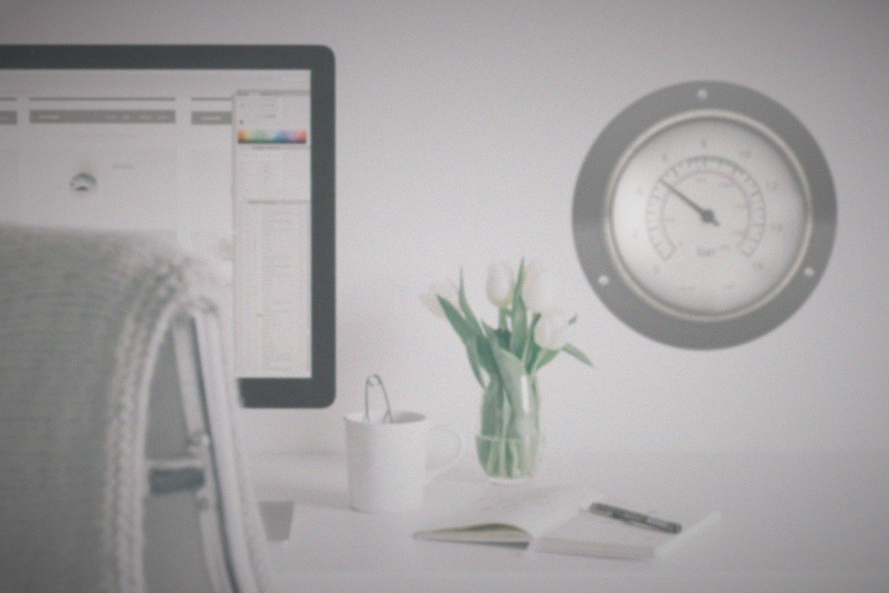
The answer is 5 bar
